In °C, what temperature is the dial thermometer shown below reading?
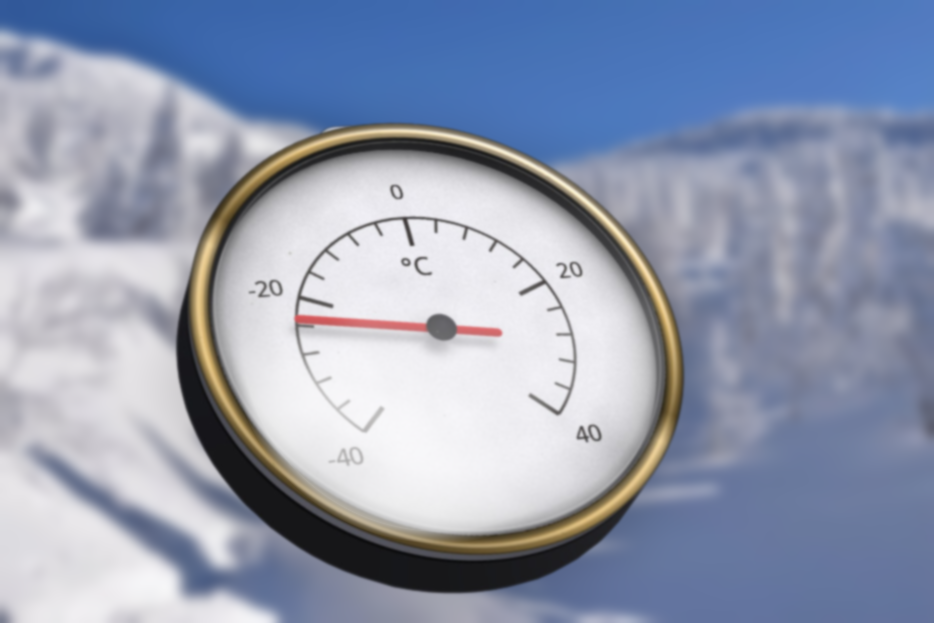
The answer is -24 °C
